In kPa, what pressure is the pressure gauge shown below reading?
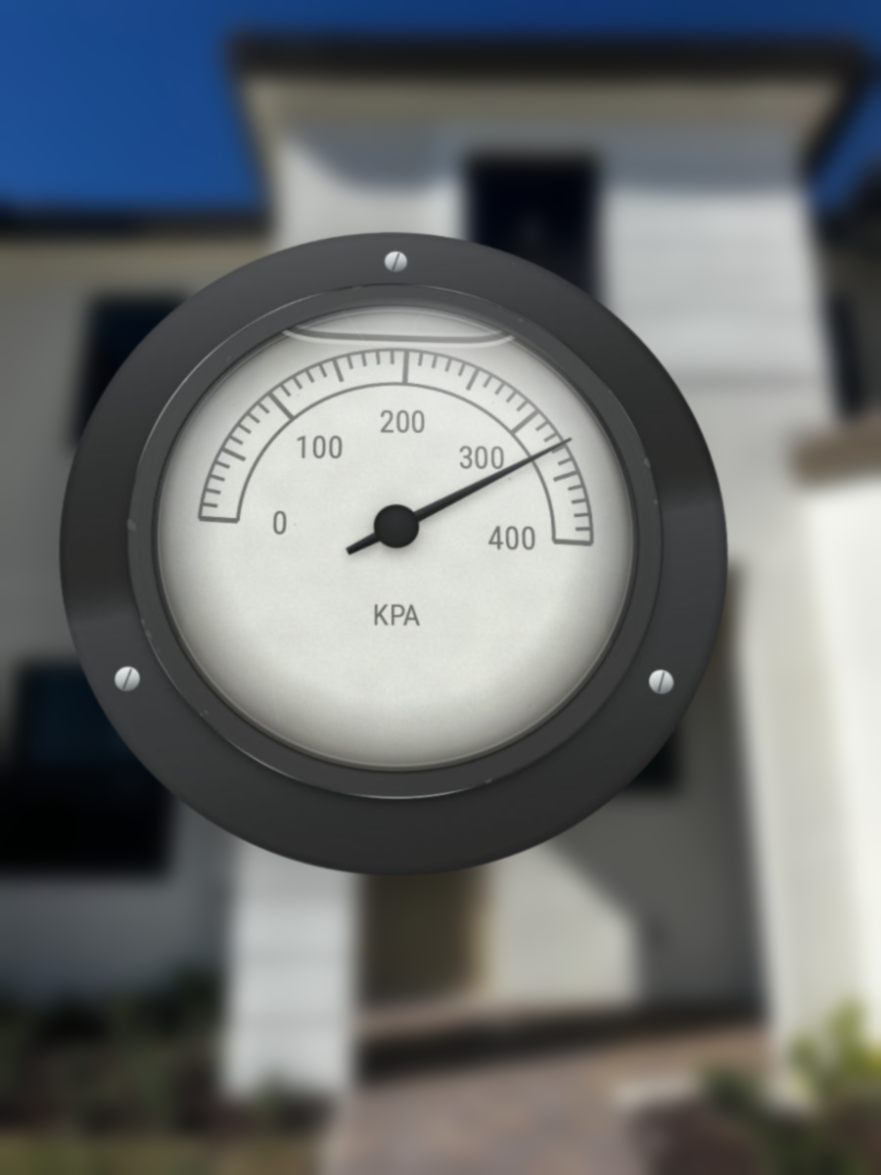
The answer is 330 kPa
